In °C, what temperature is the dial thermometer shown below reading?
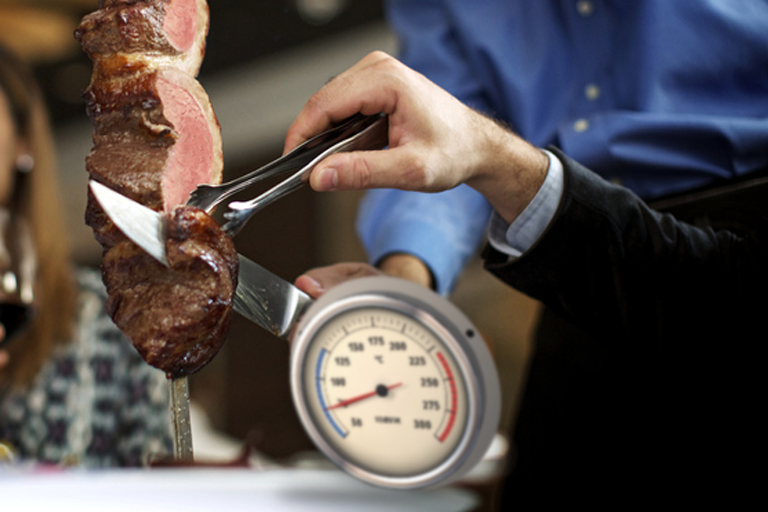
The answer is 75 °C
